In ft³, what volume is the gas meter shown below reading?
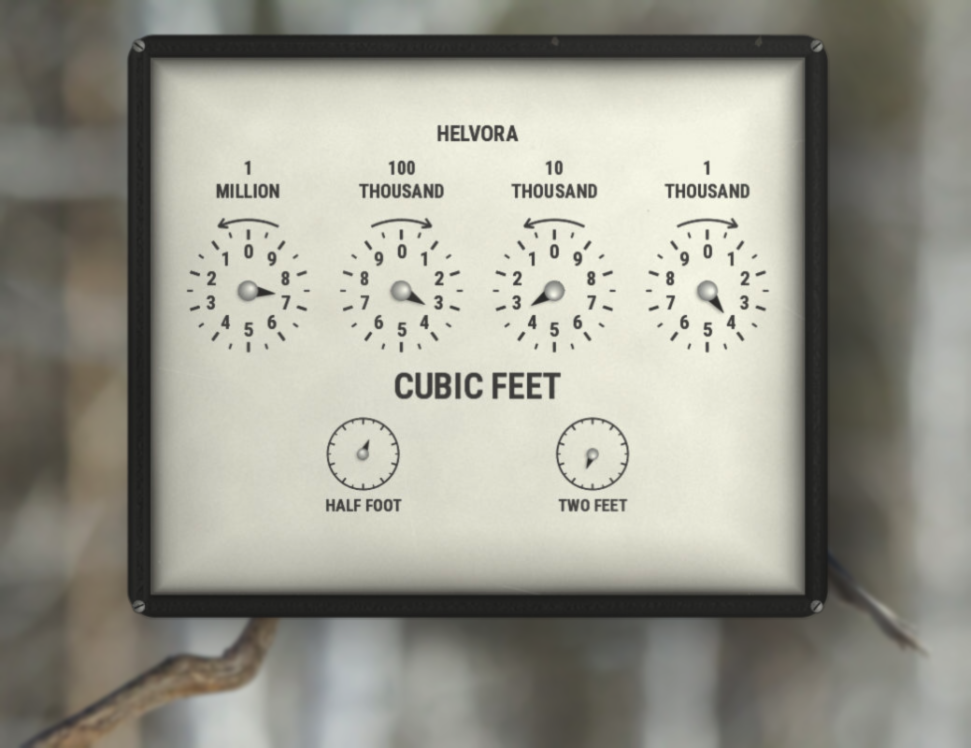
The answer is 733400 ft³
